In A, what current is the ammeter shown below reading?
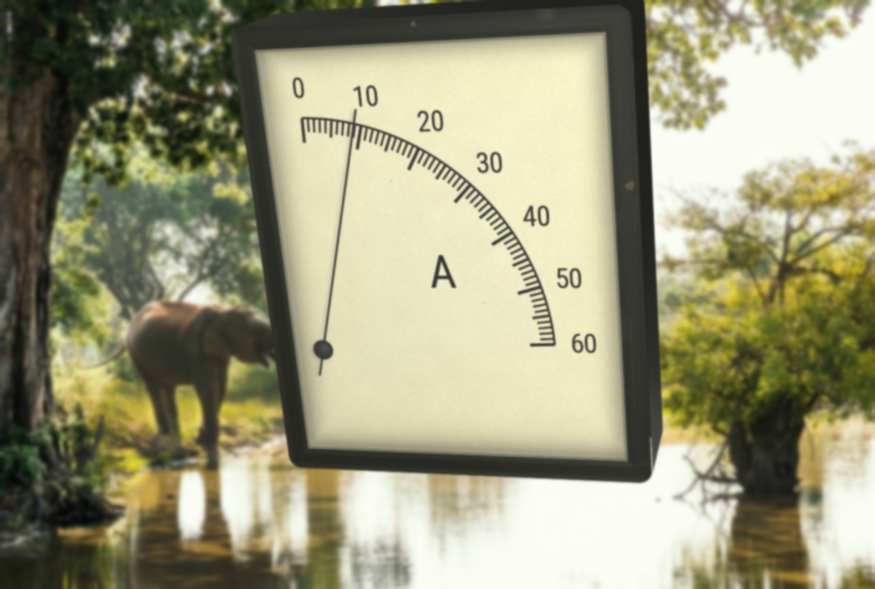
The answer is 9 A
